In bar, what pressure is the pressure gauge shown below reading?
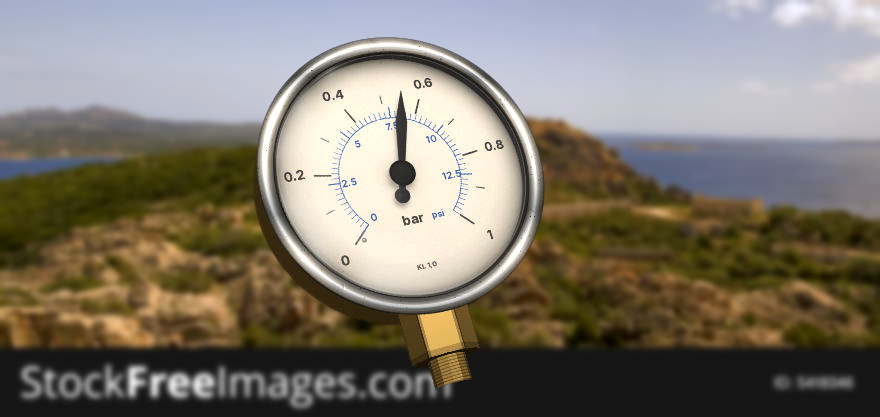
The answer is 0.55 bar
